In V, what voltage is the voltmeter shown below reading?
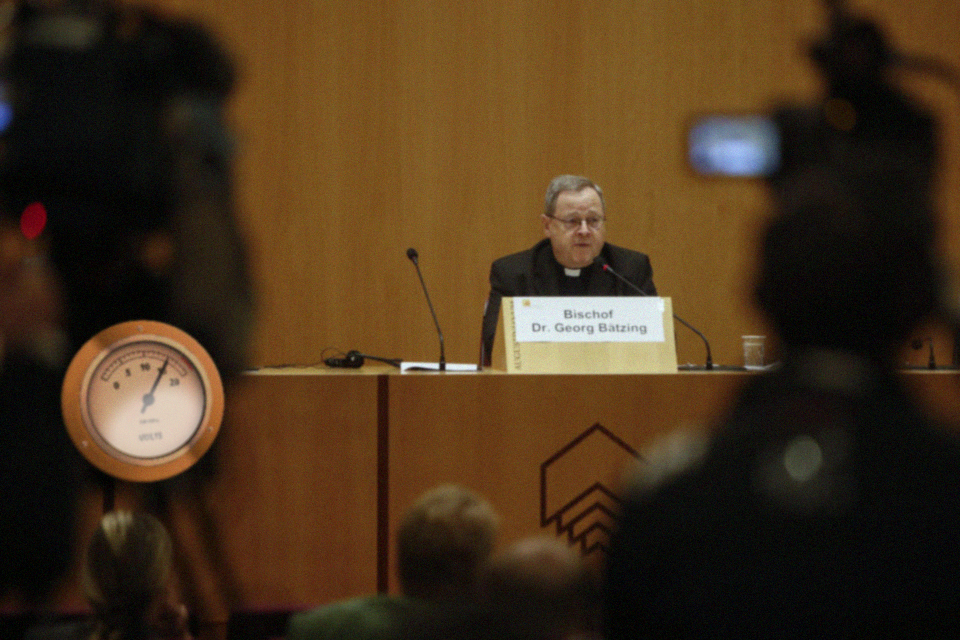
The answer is 15 V
